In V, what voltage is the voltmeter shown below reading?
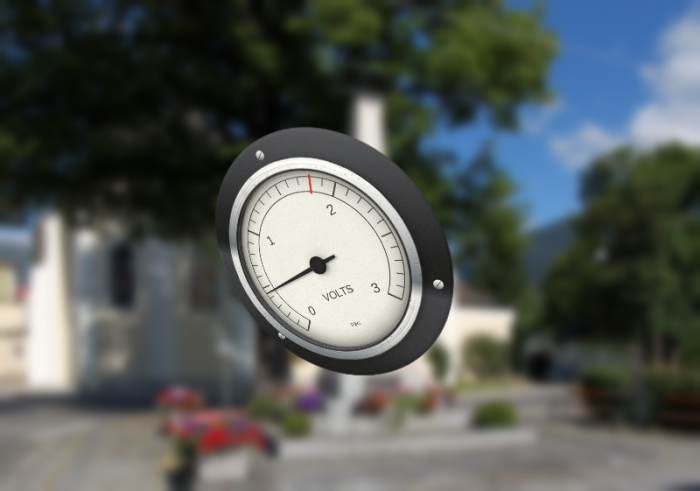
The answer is 0.45 V
